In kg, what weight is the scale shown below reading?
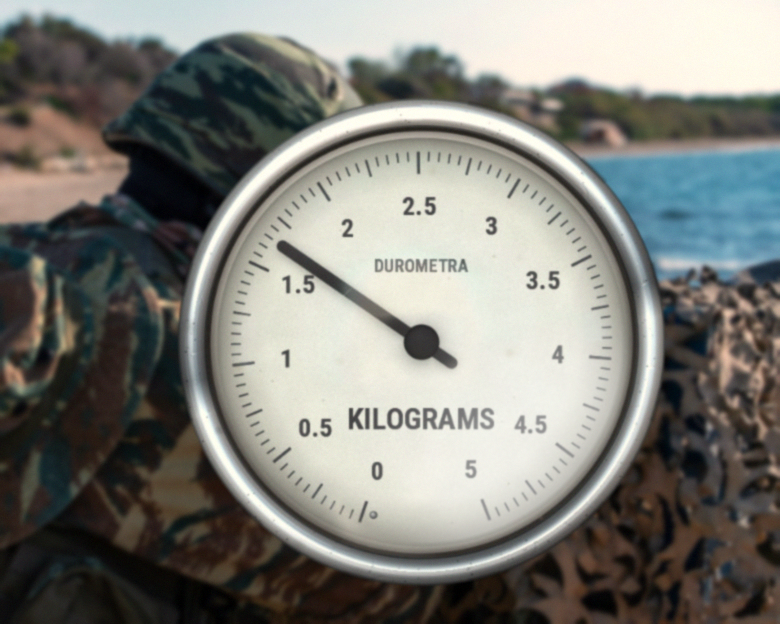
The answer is 1.65 kg
